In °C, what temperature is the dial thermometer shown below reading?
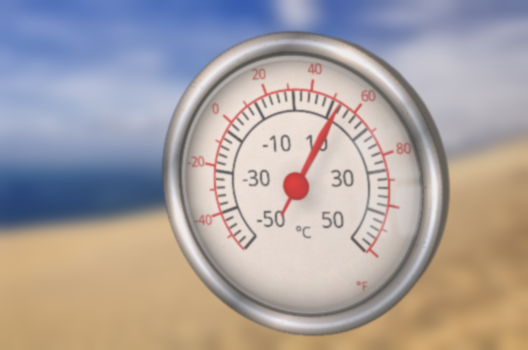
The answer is 12 °C
